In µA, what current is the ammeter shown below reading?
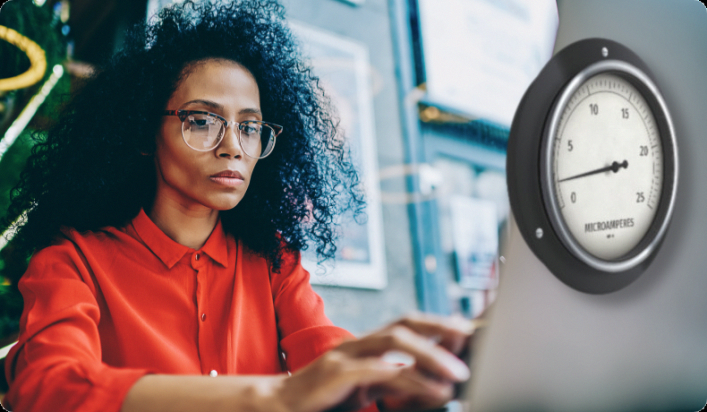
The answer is 2 µA
